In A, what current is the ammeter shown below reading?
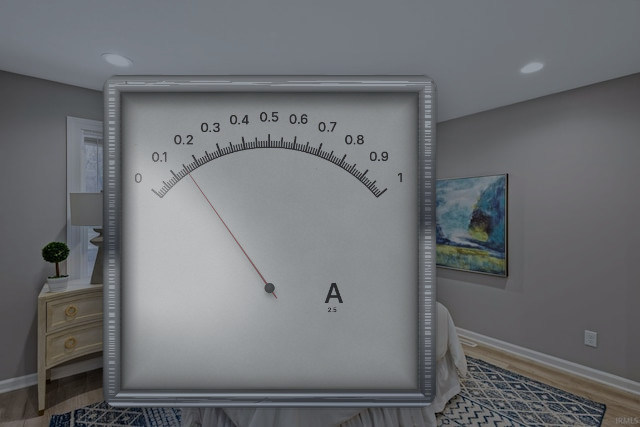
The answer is 0.15 A
